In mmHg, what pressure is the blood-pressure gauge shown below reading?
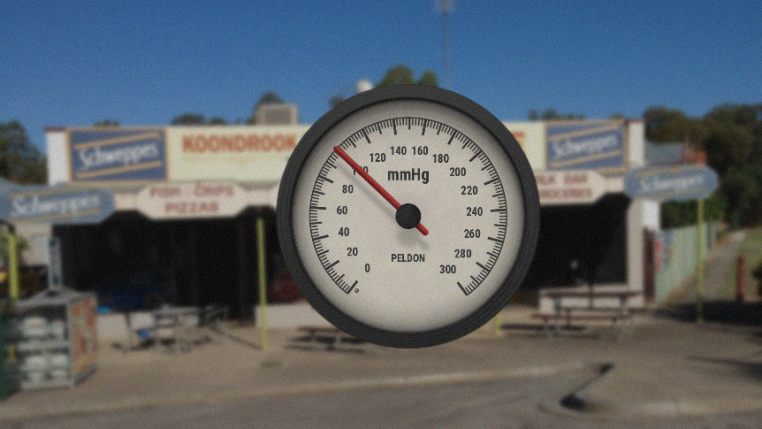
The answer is 100 mmHg
